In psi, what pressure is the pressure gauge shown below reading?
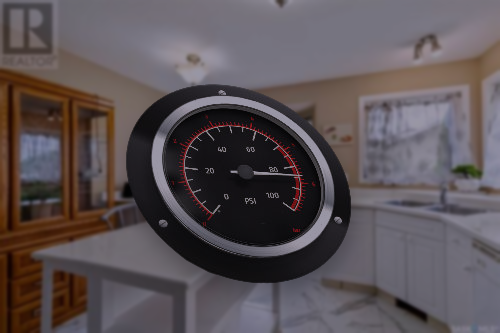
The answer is 85 psi
